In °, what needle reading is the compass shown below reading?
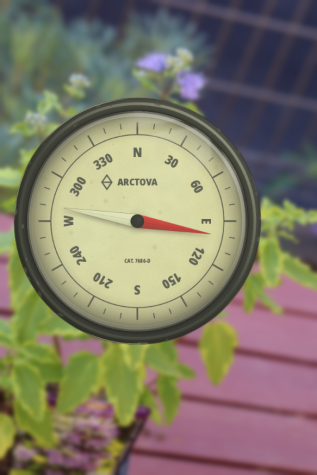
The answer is 100 °
